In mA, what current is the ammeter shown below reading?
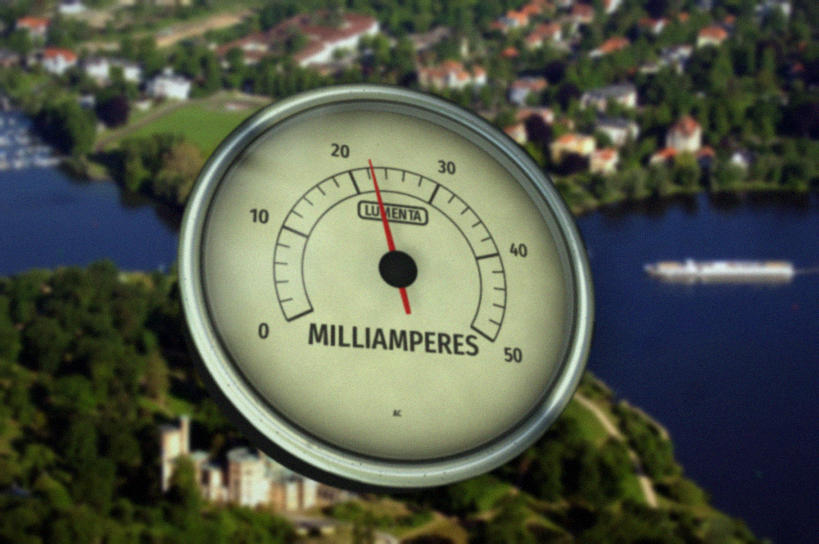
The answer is 22 mA
